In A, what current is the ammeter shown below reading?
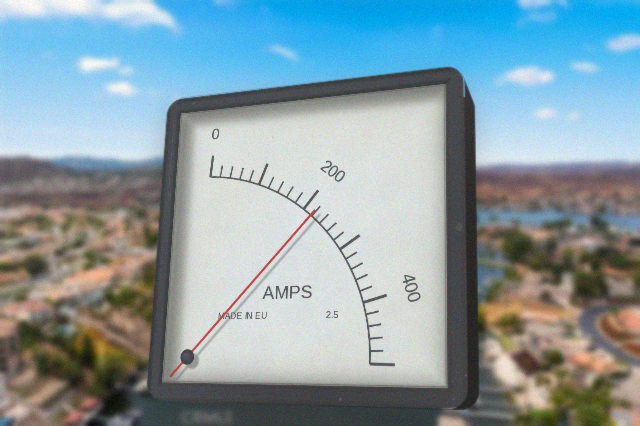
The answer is 220 A
